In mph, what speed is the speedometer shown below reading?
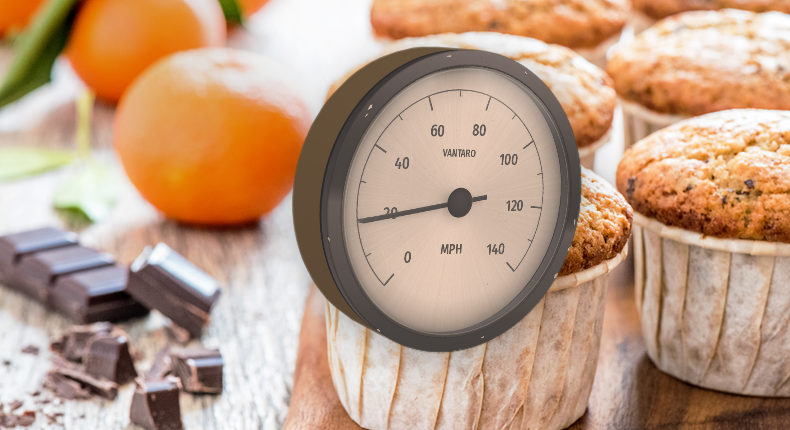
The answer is 20 mph
